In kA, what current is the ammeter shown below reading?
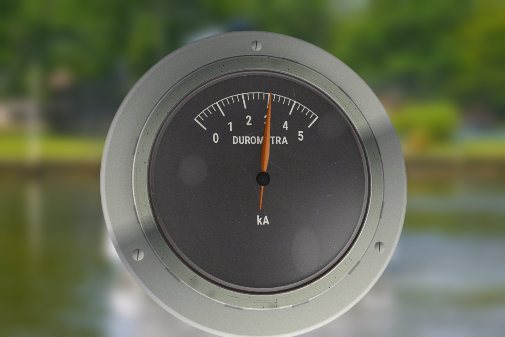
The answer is 3 kA
